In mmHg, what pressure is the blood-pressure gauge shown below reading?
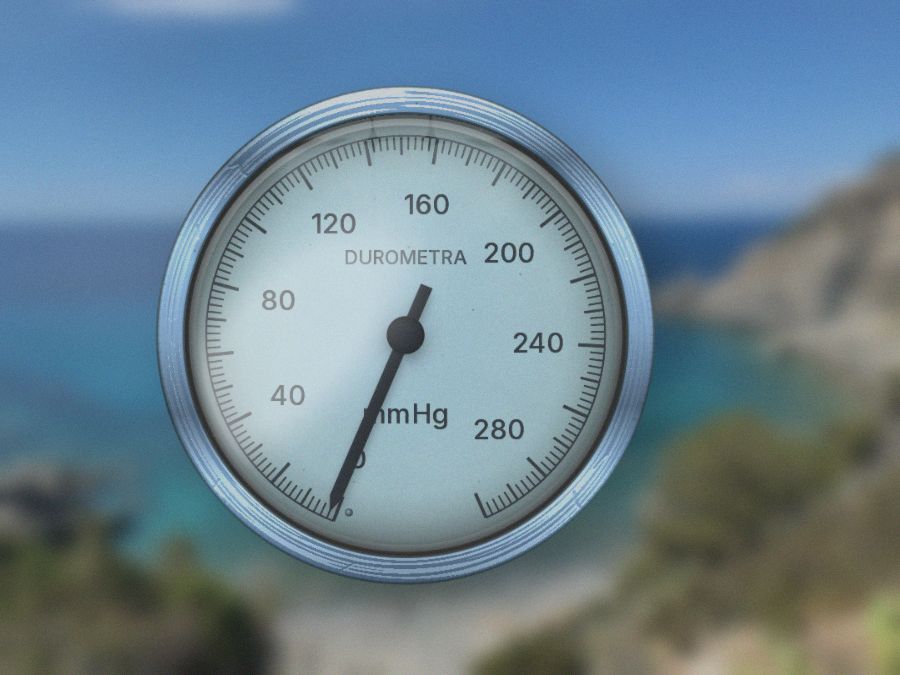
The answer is 2 mmHg
